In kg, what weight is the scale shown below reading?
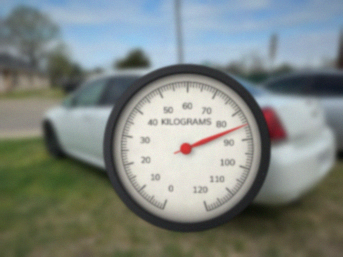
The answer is 85 kg
